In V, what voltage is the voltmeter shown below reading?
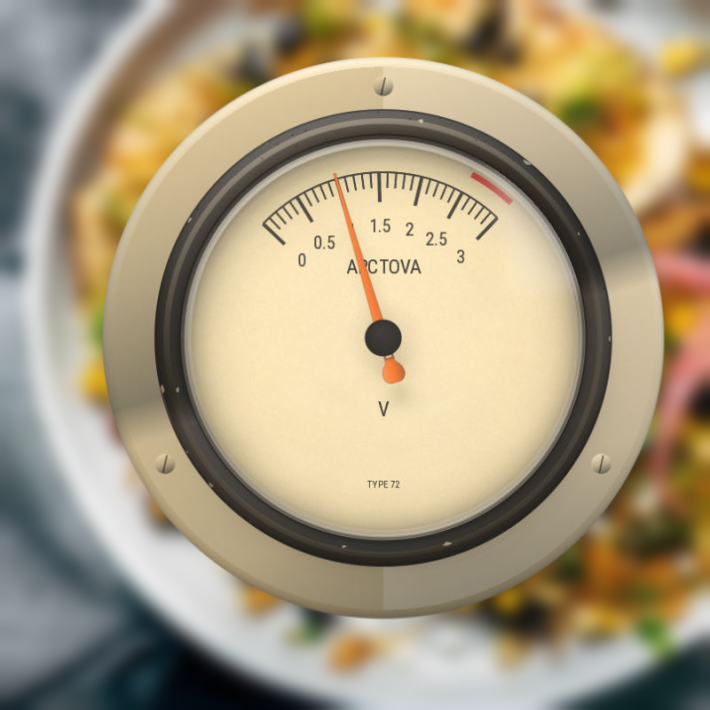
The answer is 1 V
